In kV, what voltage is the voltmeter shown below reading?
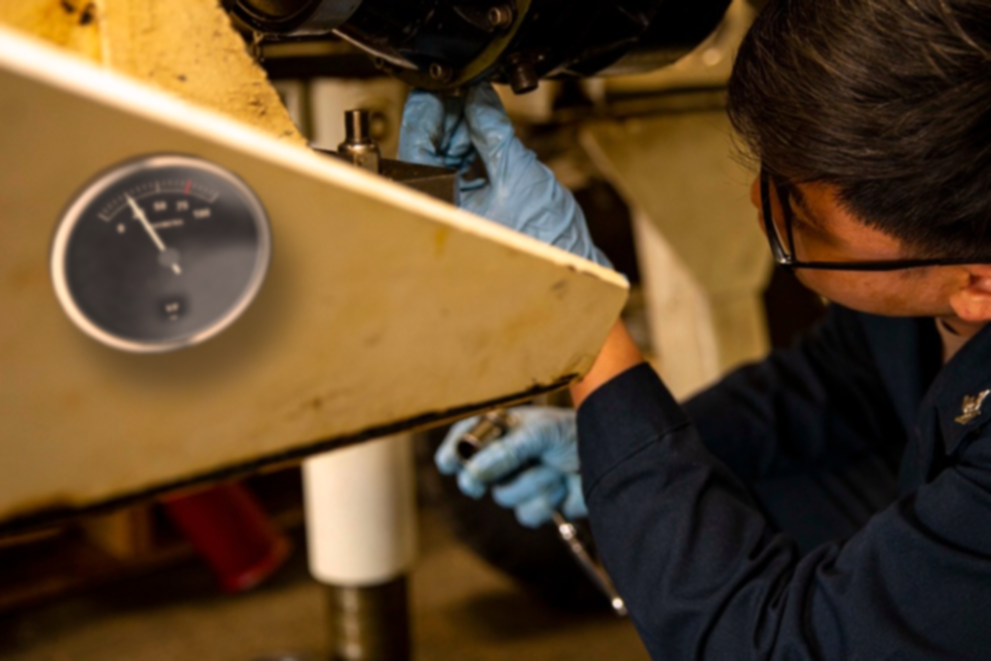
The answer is 25 kV
